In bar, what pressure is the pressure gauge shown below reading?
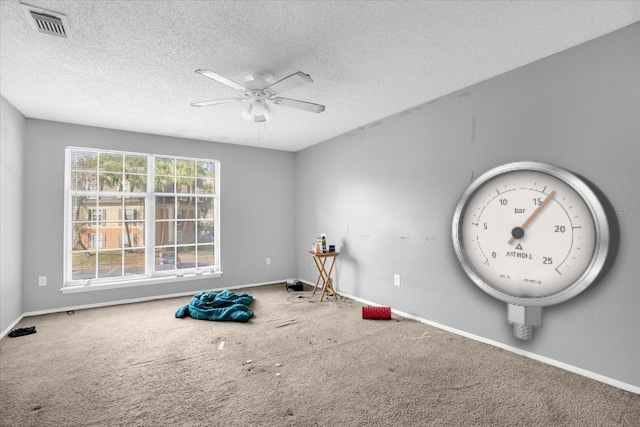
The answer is 16 bar
